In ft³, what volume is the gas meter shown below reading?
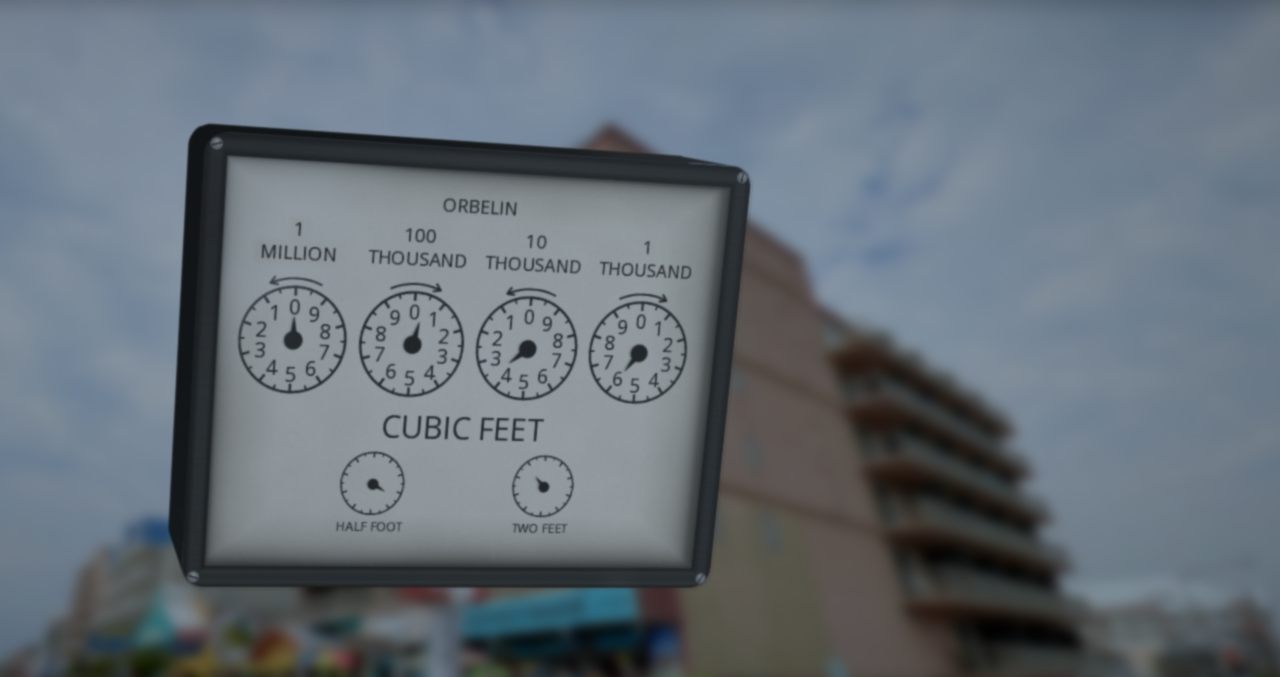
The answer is 3600 ft³
